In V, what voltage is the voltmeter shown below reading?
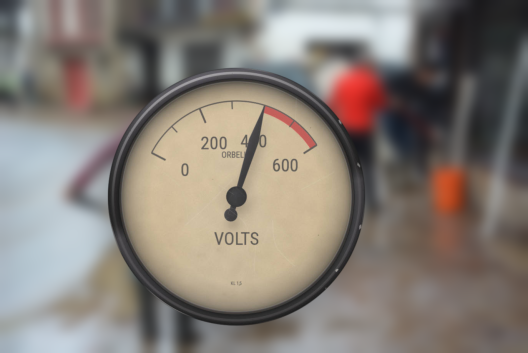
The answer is 400 V
